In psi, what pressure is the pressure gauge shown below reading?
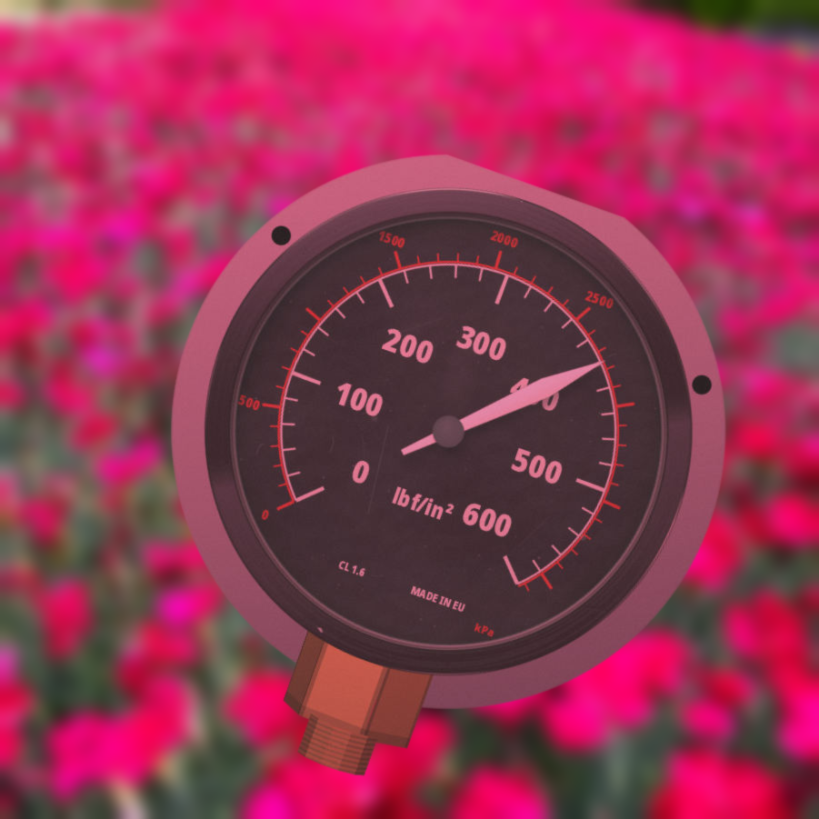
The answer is 400 psi
